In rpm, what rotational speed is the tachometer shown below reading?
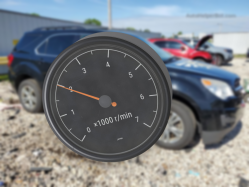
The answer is 2000 rpm
